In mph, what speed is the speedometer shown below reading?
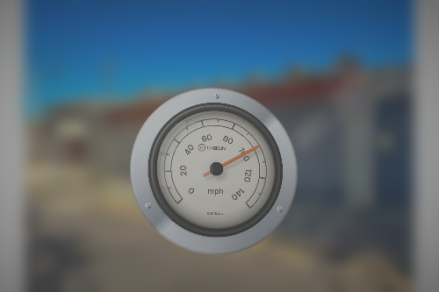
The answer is 100 mph
